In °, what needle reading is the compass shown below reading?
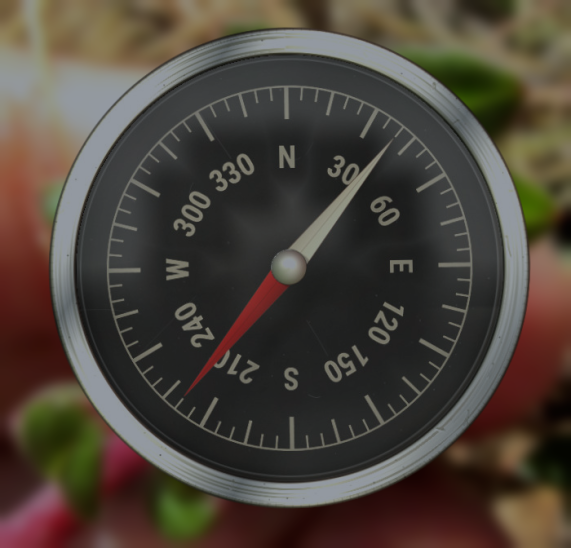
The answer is 220 °
